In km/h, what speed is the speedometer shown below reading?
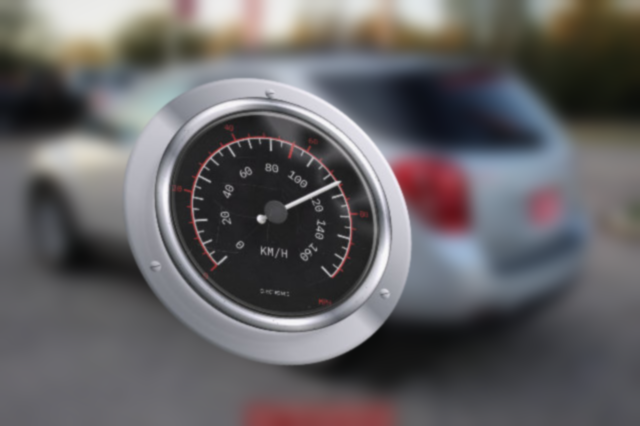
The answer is 115 km/h
